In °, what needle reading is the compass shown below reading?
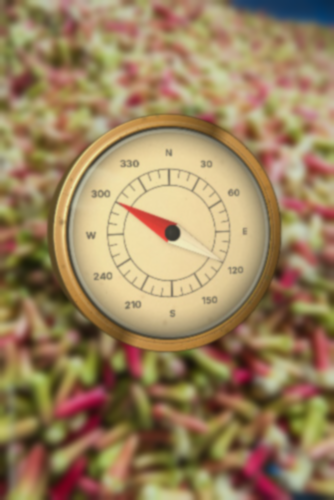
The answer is 300 °
